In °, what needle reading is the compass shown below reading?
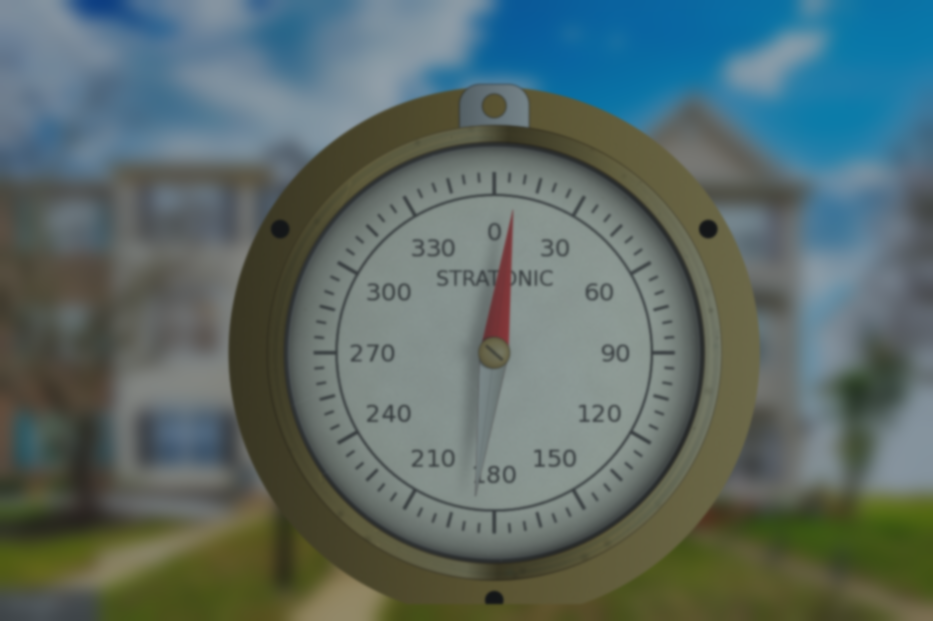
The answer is 7.5 °
